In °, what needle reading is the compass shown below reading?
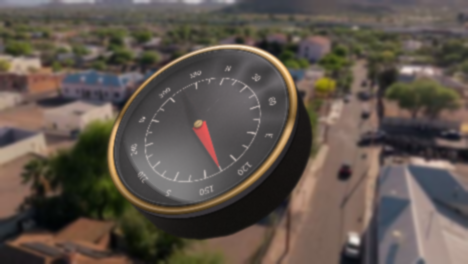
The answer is 135 °
